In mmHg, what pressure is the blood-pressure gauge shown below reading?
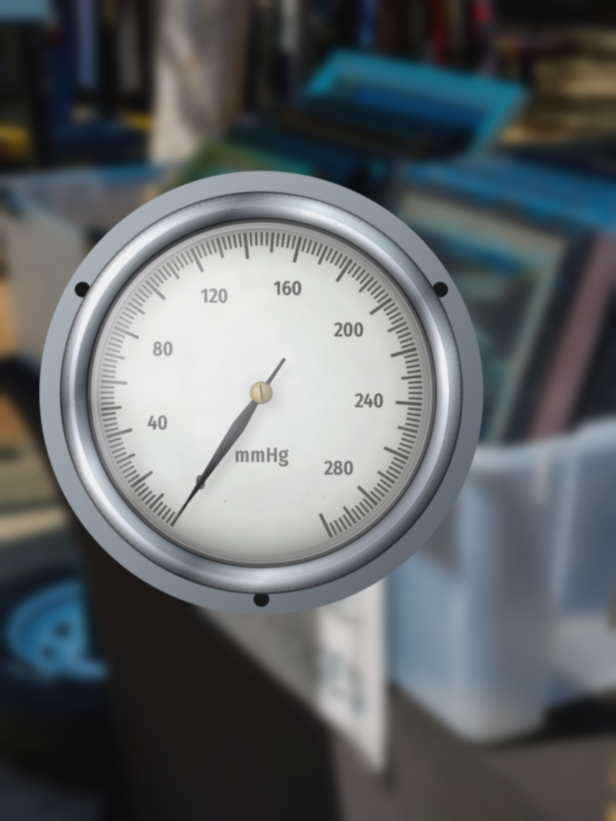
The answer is 0 mmHg
